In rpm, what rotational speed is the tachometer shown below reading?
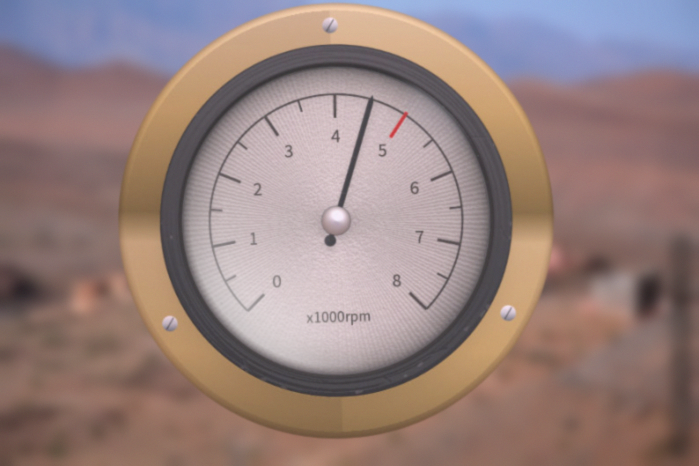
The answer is 4500 rpm
